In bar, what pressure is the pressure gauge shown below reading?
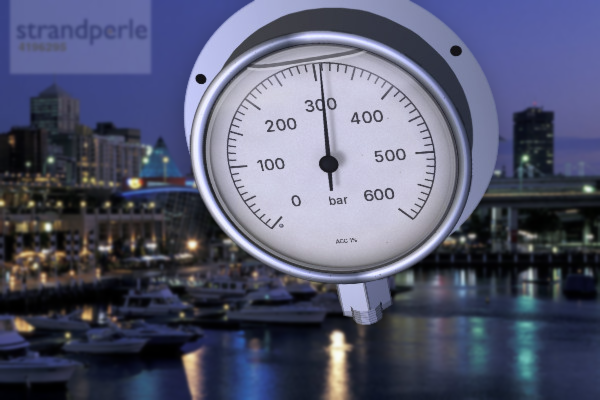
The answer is 310 bar
